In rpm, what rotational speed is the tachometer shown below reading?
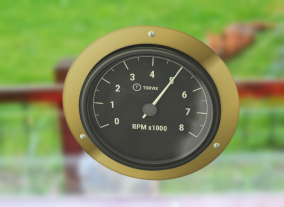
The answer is 5000 rpm
